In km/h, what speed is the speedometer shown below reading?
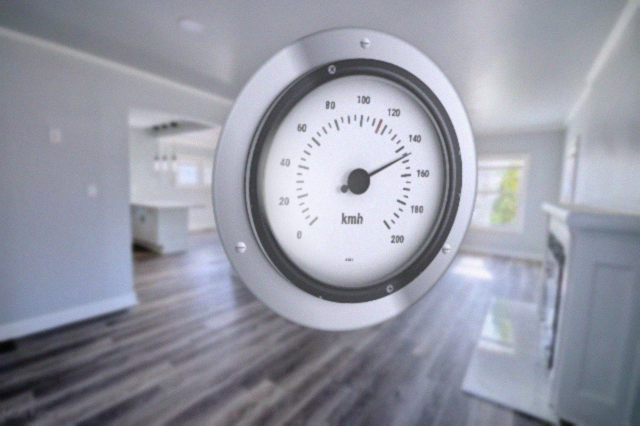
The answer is 145 km/h
